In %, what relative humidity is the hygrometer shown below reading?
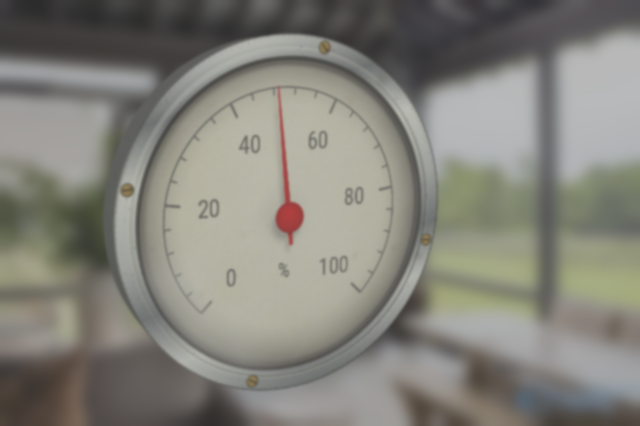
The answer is 48 %
